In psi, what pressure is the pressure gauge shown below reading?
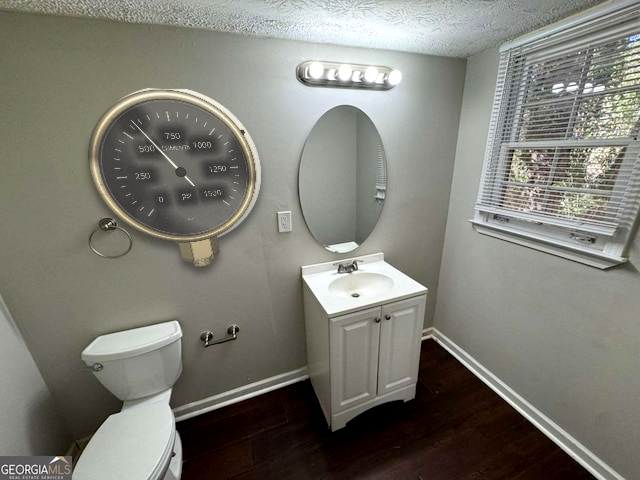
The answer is 575 psi
